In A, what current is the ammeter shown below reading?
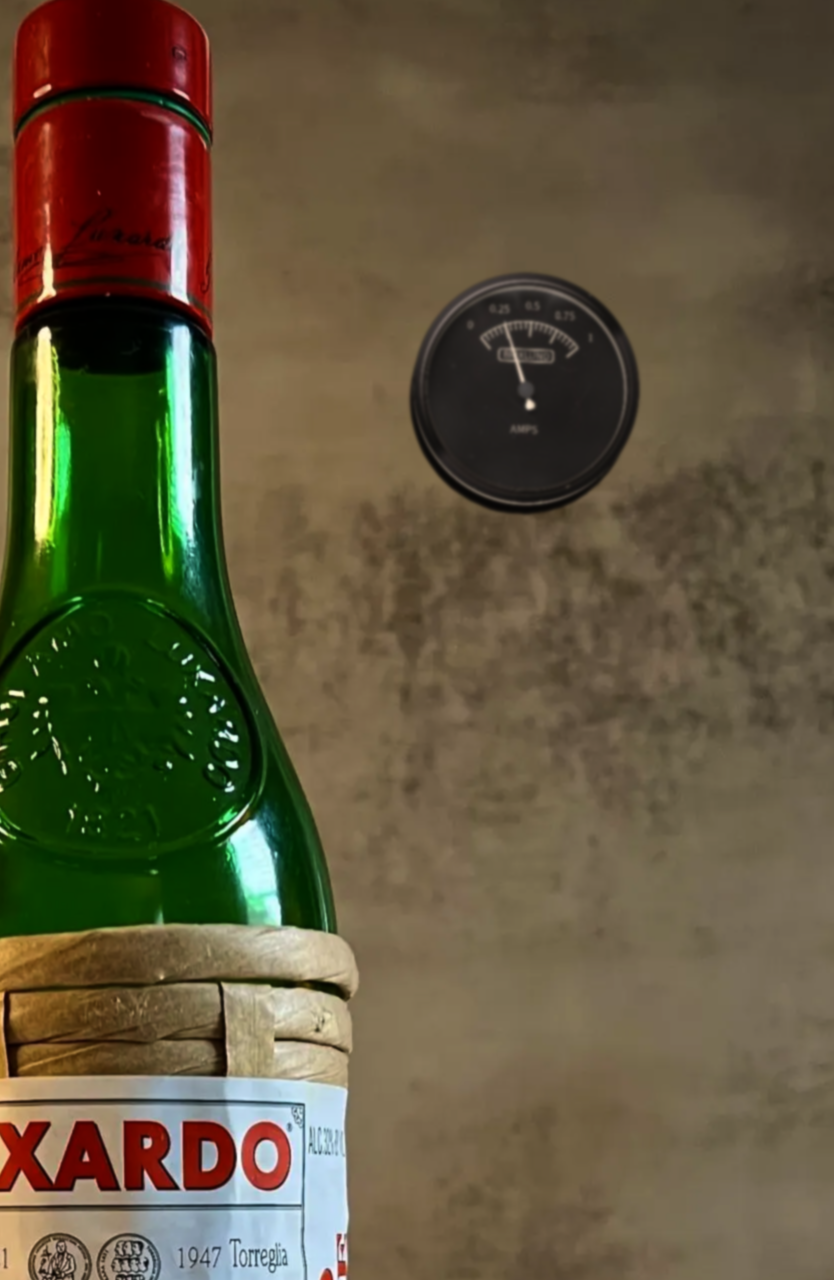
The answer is 0.25 A
